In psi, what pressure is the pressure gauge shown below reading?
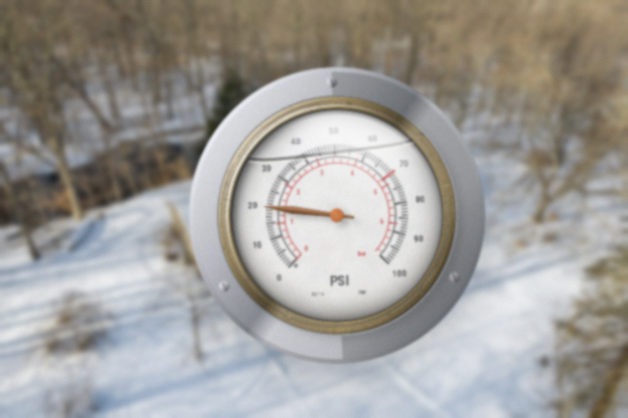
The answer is 20 psi
